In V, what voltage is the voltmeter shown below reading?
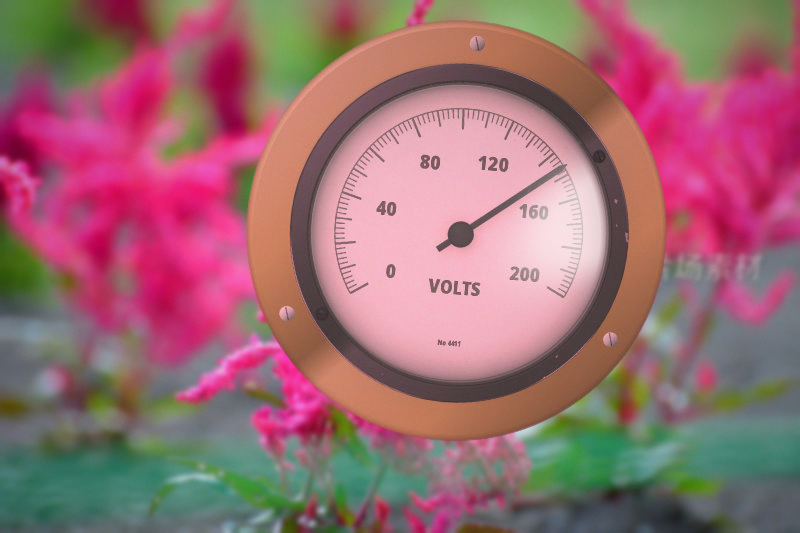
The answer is 146 V
